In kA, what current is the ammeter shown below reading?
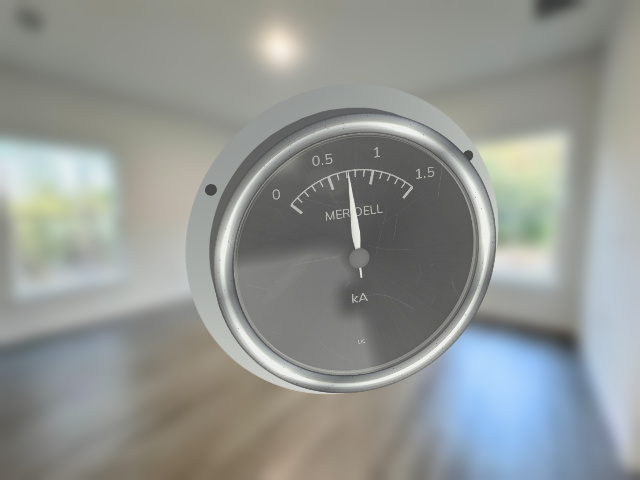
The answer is 0.7 kA
